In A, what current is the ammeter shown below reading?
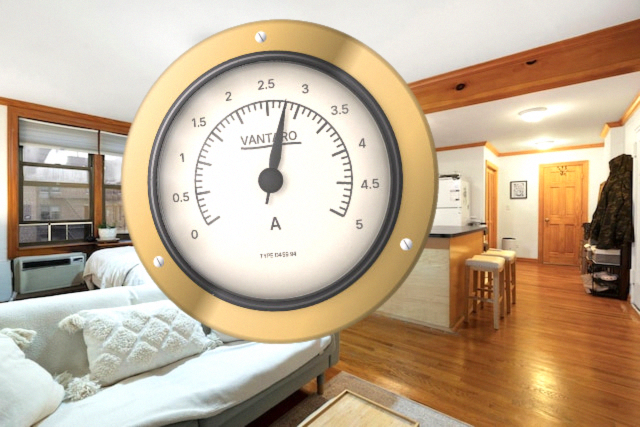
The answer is 2.8 A
